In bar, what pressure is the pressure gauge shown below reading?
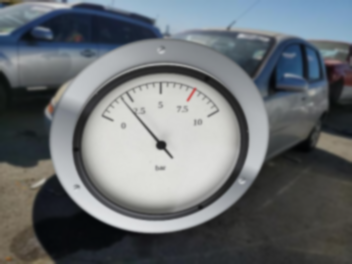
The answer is 2 bar
